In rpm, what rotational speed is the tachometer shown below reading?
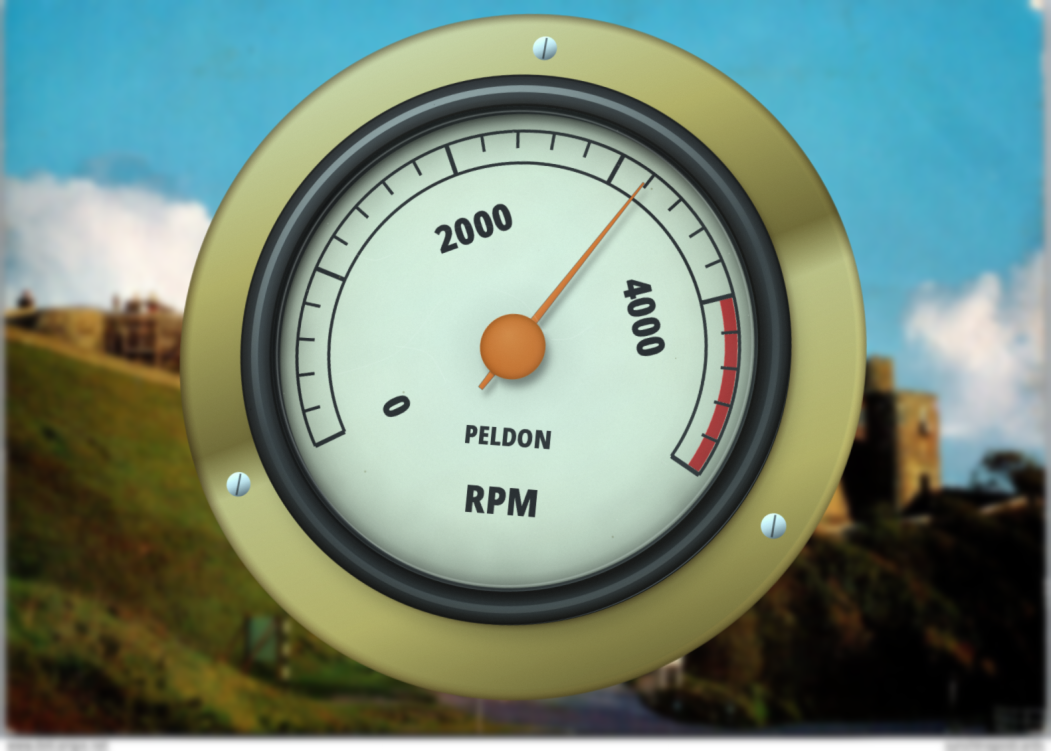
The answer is 3200 rpm
